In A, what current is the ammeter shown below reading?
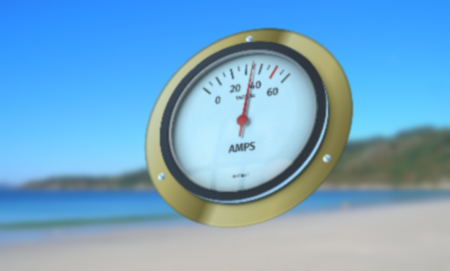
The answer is 35 A
